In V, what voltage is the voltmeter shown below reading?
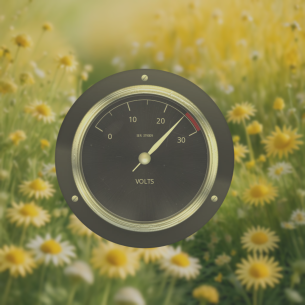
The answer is 25 V
